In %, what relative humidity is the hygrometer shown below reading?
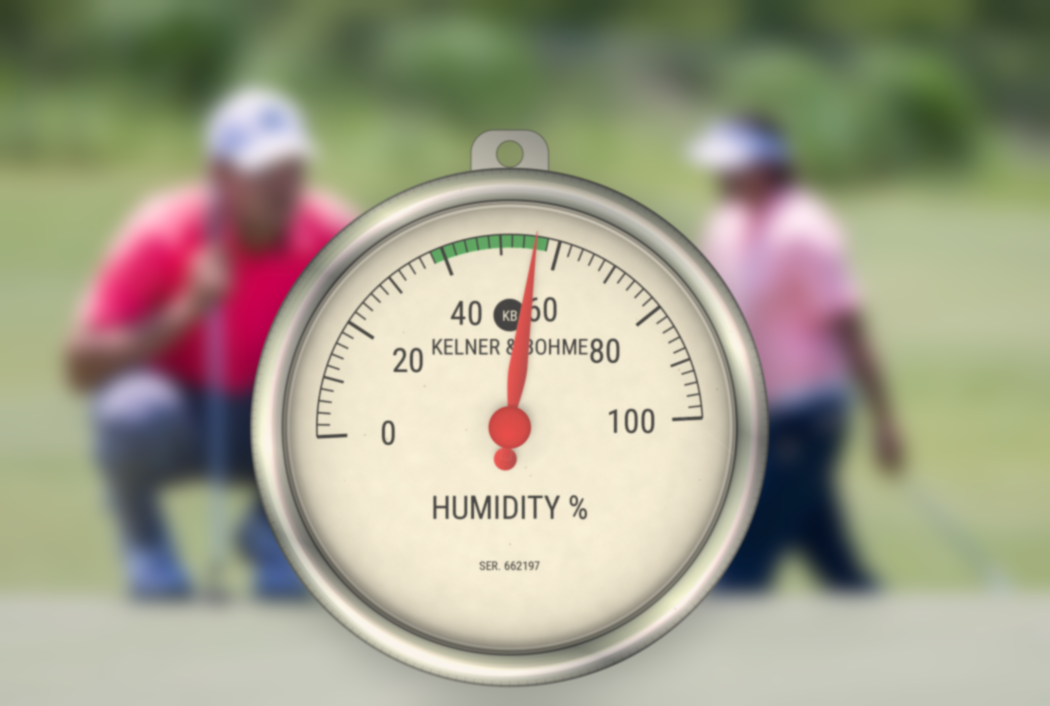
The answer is 56 %
